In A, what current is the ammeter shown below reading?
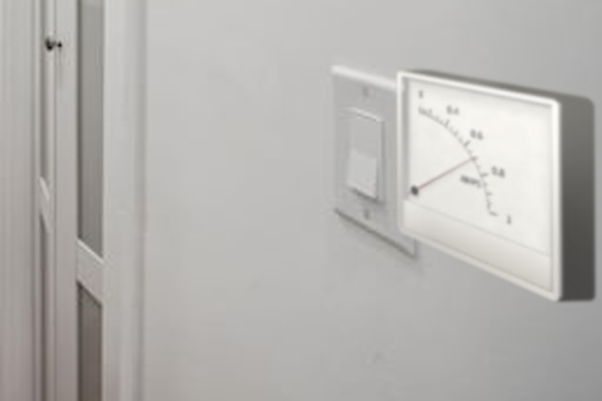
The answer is 0.7 A
